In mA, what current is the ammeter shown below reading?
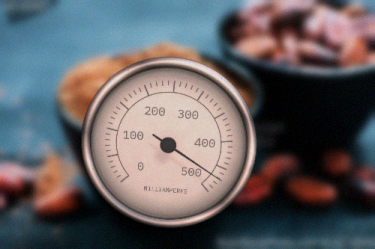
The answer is 470 mA
